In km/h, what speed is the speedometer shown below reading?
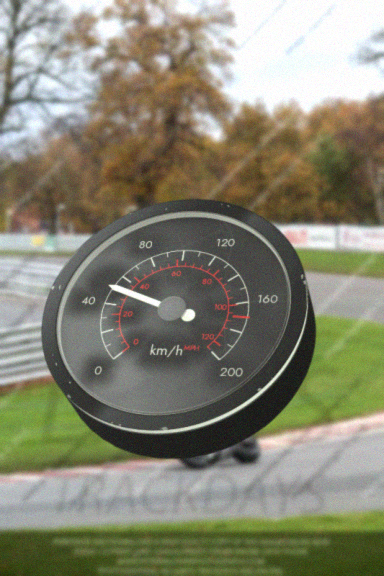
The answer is 50 km/h
